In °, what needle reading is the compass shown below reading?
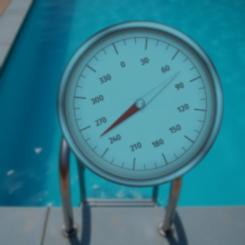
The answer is 255 °
